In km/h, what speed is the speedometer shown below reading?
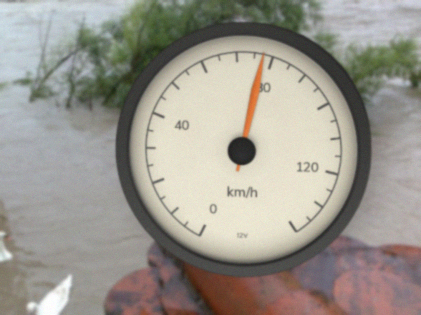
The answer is 77.5 km/h
